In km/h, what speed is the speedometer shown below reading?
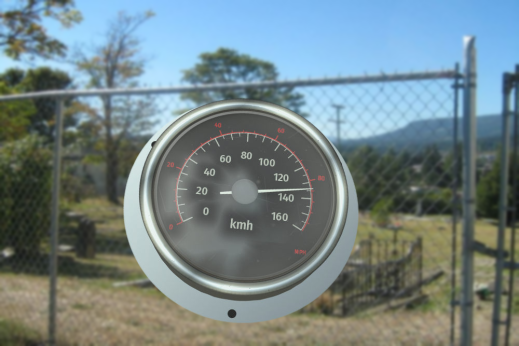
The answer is 135 km/h
